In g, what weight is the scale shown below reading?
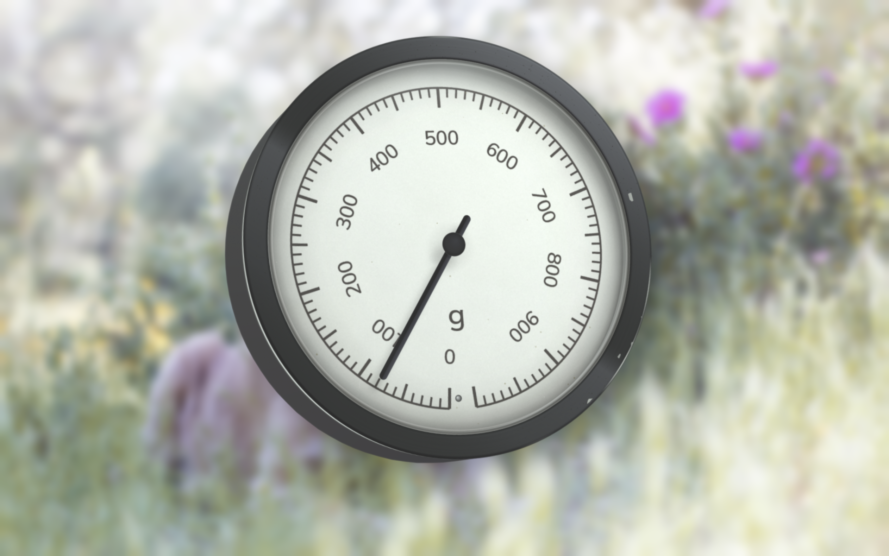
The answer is 80 g
